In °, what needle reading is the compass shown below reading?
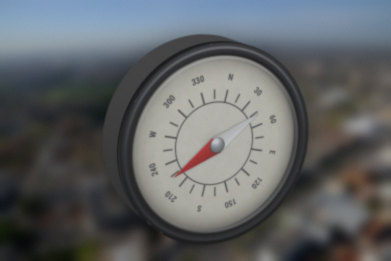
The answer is 225 °
